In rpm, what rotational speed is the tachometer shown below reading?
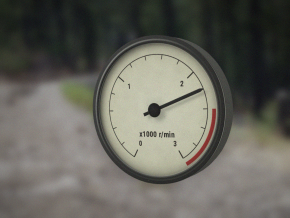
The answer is 2200 rpm
